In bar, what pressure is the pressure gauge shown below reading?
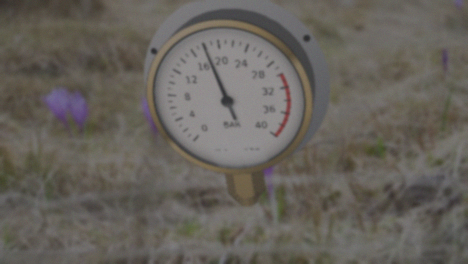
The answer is 18 bar
